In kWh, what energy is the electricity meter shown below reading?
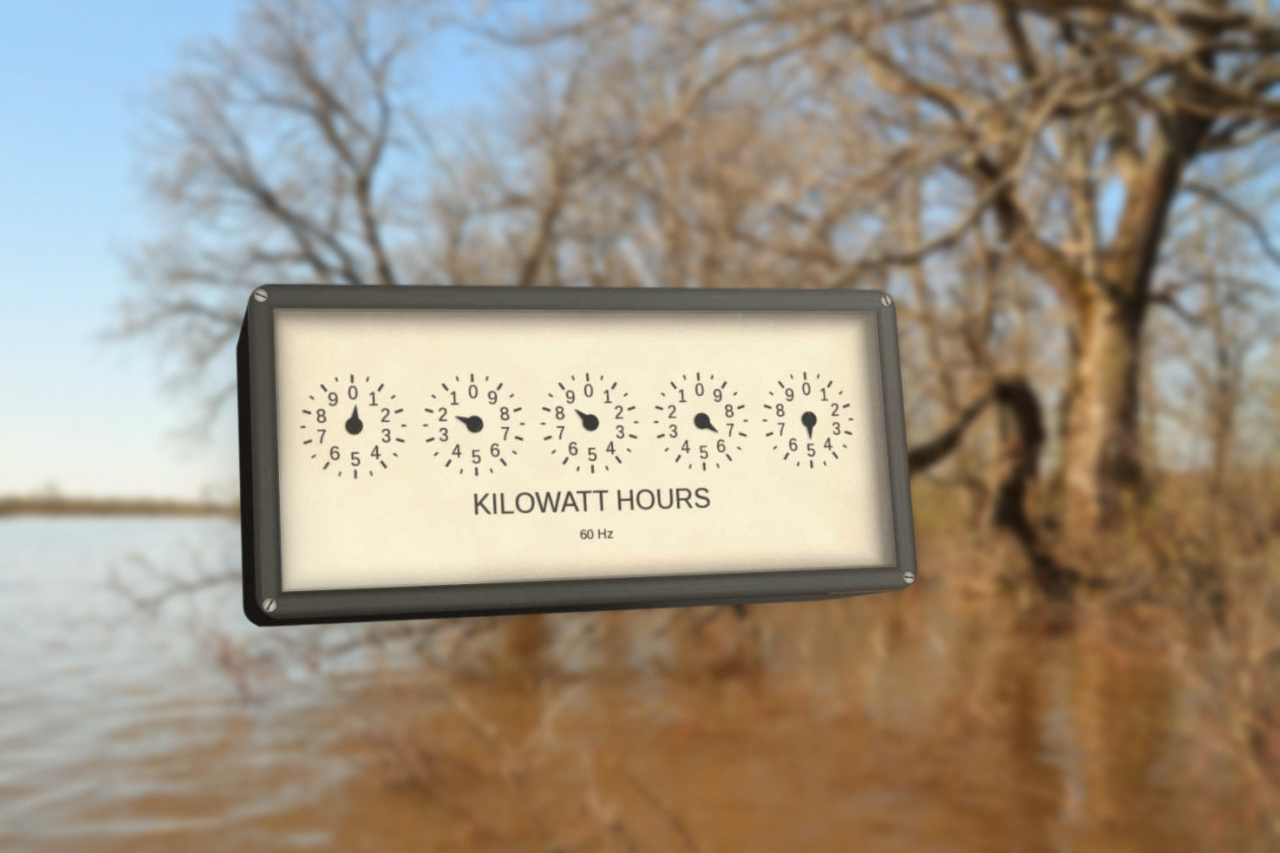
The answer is 1865 kWh
